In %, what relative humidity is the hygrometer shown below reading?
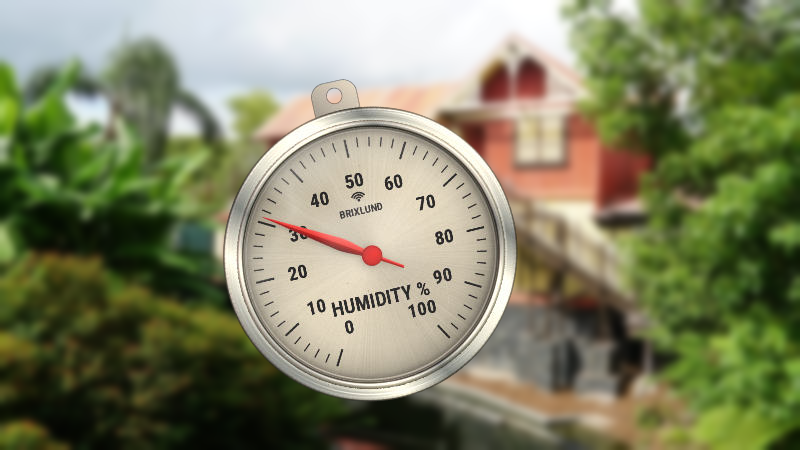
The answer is 31 %
